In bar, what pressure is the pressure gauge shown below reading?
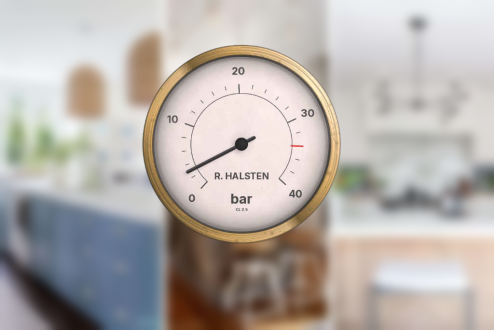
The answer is 3 bar
